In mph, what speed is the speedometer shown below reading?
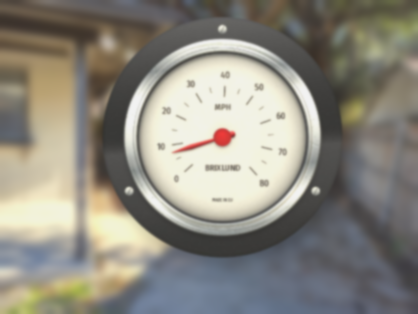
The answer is 7.5 mph
